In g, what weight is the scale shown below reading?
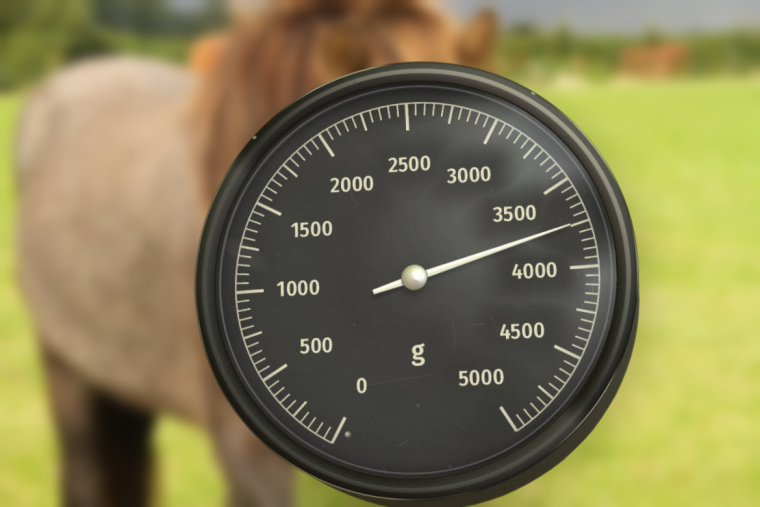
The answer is 3750 g
